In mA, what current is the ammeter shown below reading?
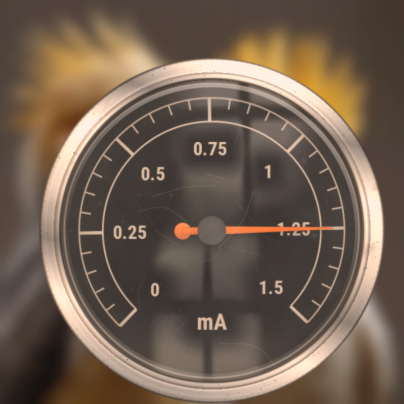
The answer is 1.25 mA
